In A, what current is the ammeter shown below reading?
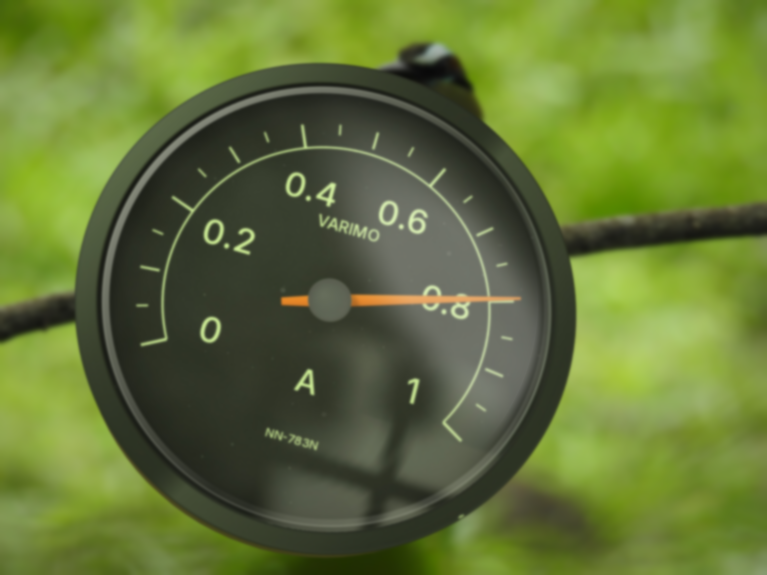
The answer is 0.8 A
